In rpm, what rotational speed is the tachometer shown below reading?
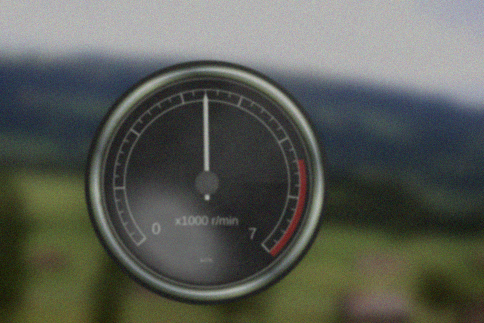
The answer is 3400 rpm
